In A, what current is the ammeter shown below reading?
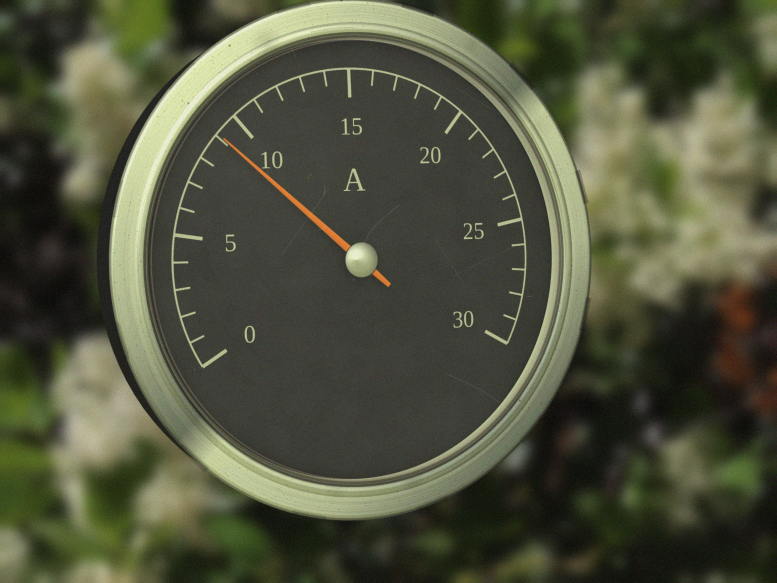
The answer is 9 A
